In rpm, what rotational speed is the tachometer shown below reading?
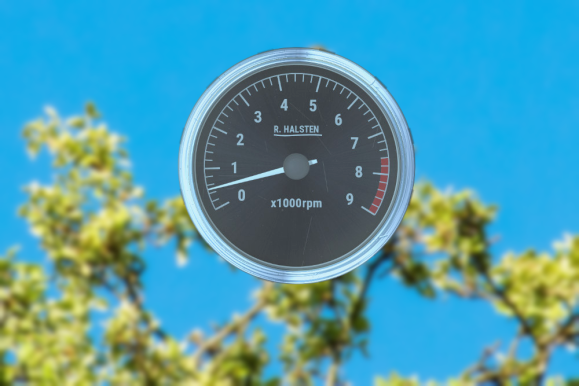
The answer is 500 rpm
